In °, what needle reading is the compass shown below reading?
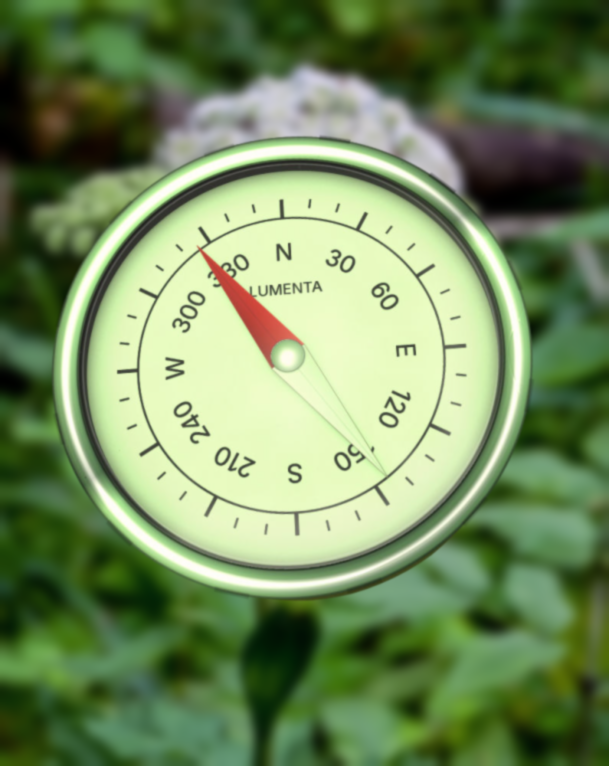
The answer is 325 °
